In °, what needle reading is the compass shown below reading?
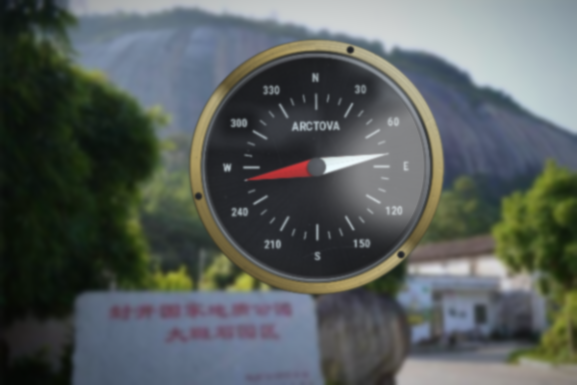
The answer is 260 °
